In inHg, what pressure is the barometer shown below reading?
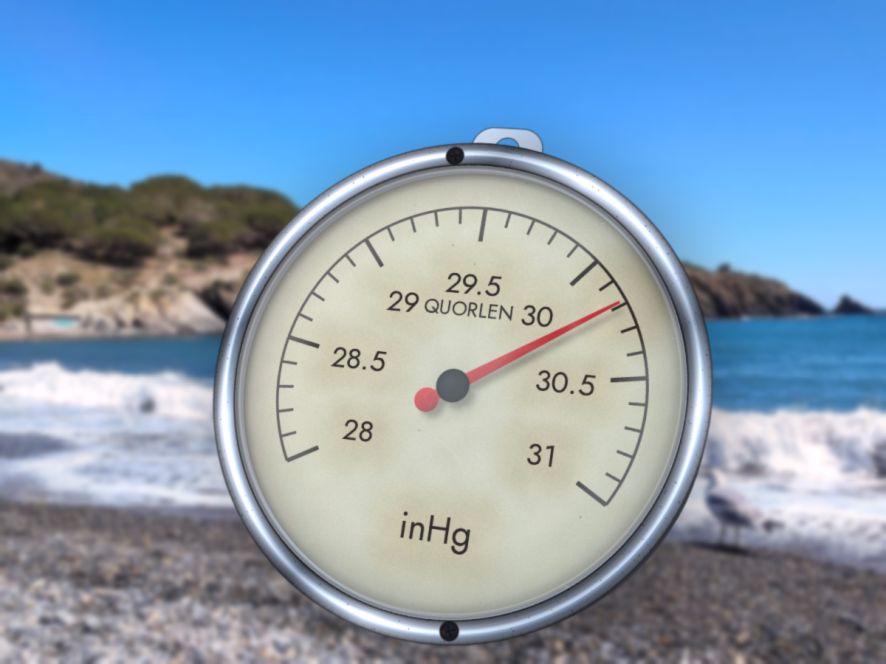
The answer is 30.2 inHg
